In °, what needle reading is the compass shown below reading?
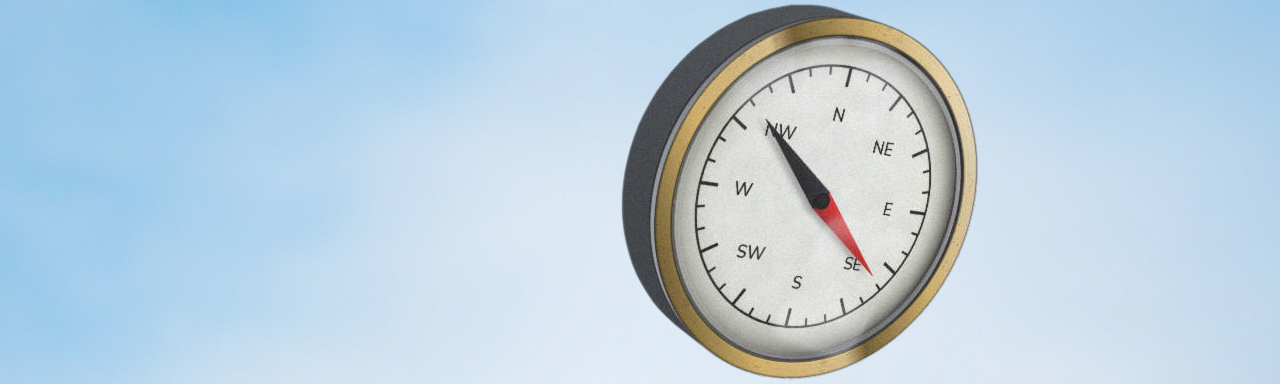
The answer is 130 °
